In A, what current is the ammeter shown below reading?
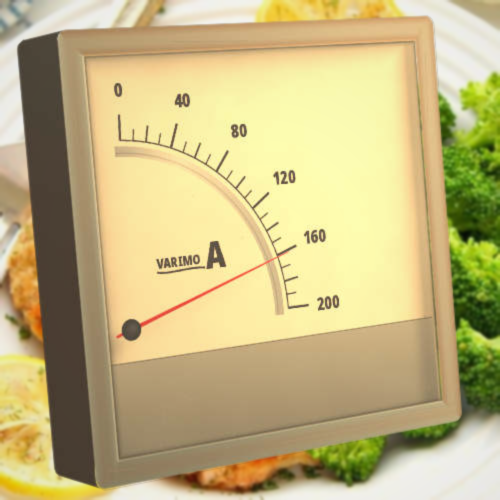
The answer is 160 A
